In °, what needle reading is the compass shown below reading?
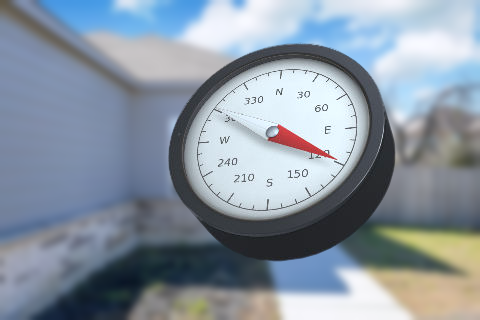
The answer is 120 °
